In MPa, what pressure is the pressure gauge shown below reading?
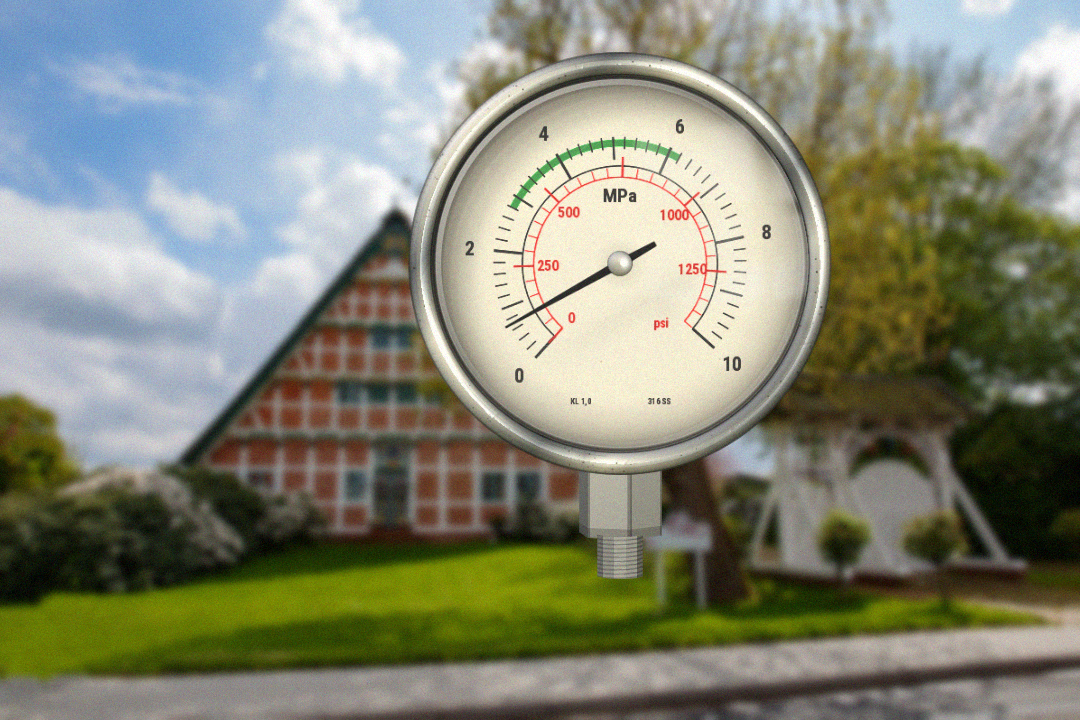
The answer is 0.7 MPa
